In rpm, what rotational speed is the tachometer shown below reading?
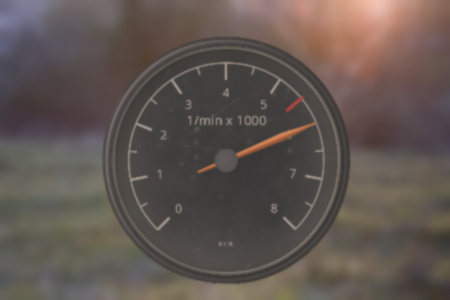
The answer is 6000 rpm
